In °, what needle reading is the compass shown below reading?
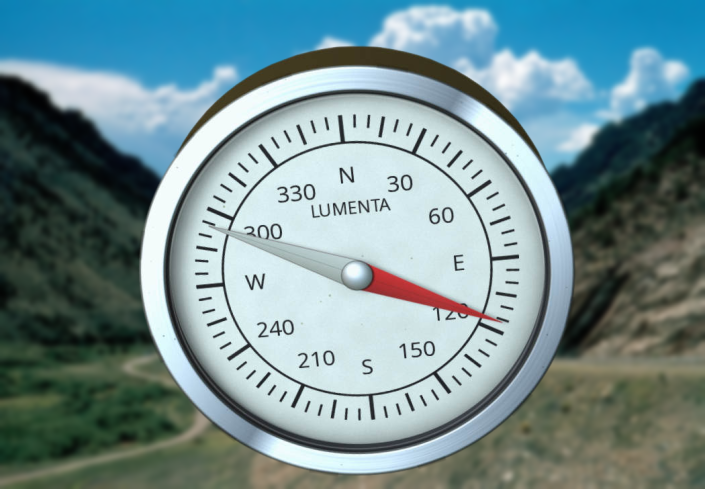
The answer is 115 °
